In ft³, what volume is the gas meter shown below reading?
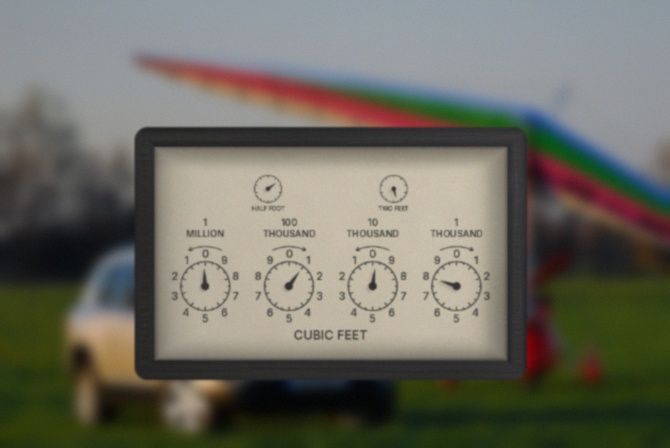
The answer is 9800 ft³
